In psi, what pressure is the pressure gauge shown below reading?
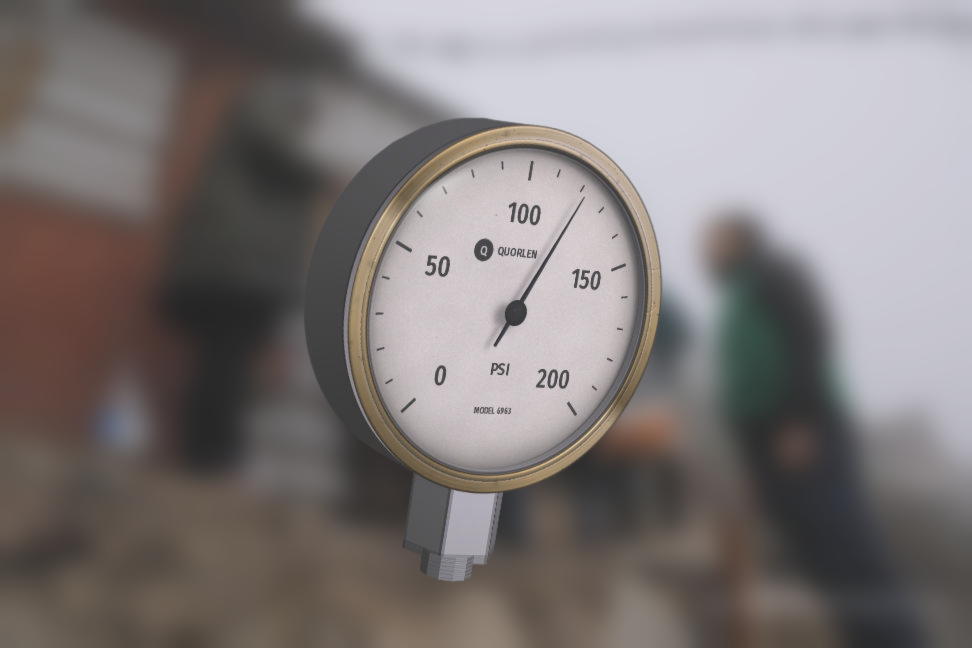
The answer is 120 psi
